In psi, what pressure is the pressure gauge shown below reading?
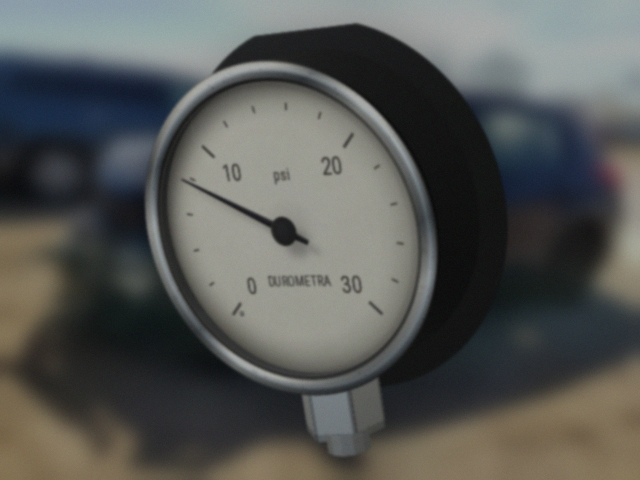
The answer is 8 psi
